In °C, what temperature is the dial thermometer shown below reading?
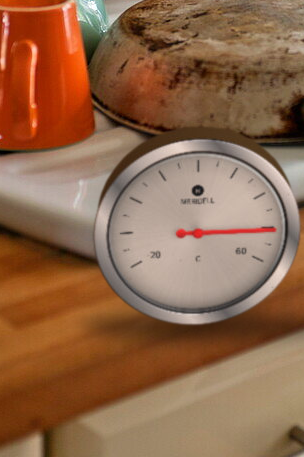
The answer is 50 °C
